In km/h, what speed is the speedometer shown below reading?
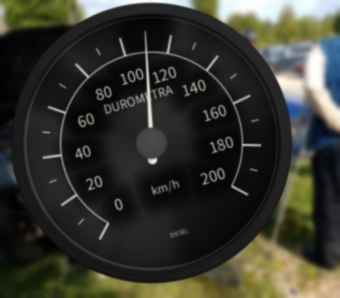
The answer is 110 km/h
